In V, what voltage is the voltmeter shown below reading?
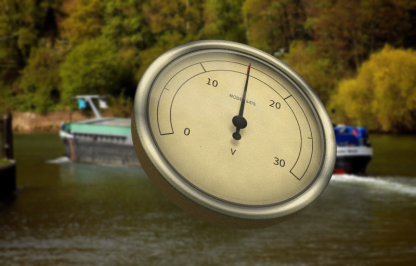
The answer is 15 V
